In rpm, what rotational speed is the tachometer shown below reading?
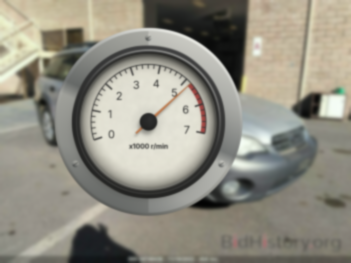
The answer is 5200 rpm
